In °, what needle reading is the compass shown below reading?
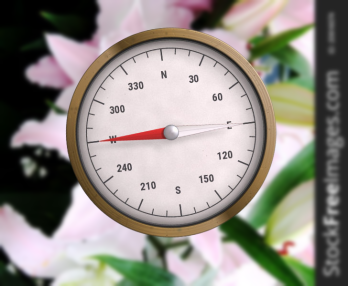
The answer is 270 °
